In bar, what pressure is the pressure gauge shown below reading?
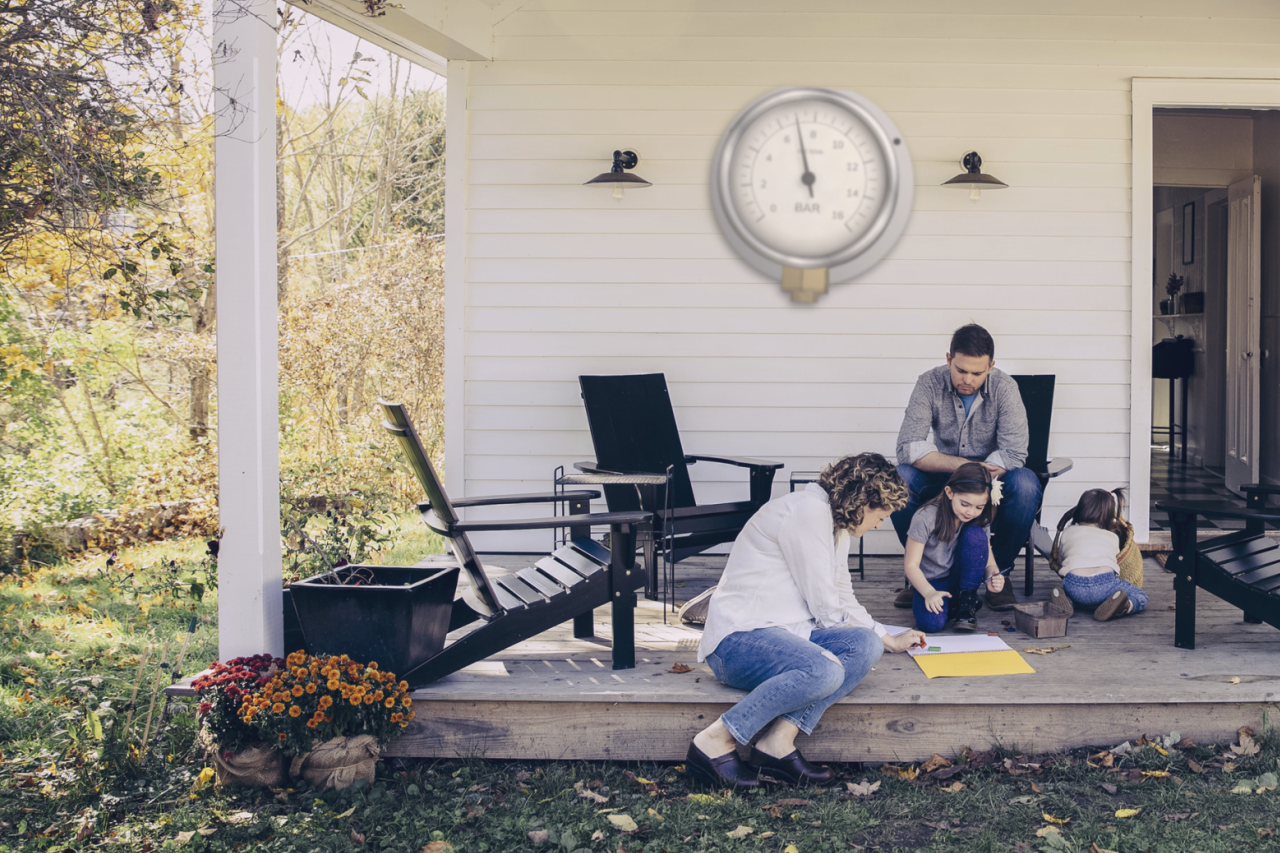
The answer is 7 bar
